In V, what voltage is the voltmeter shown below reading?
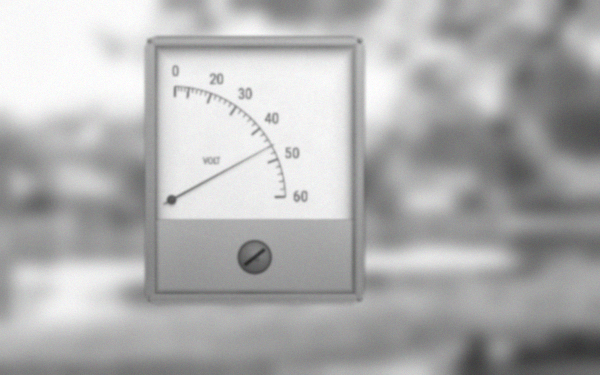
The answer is 46 V
